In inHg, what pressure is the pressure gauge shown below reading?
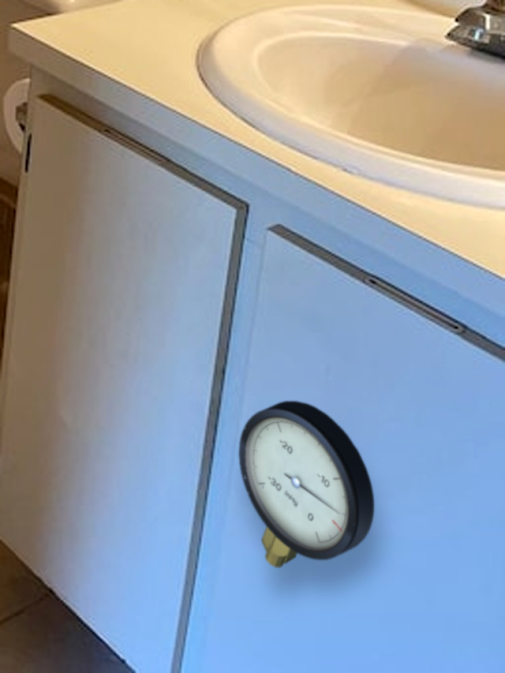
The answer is -6 inHg
